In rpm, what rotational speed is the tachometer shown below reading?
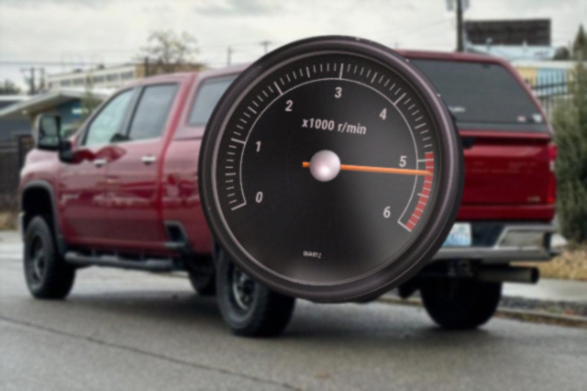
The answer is 5200 rpm
